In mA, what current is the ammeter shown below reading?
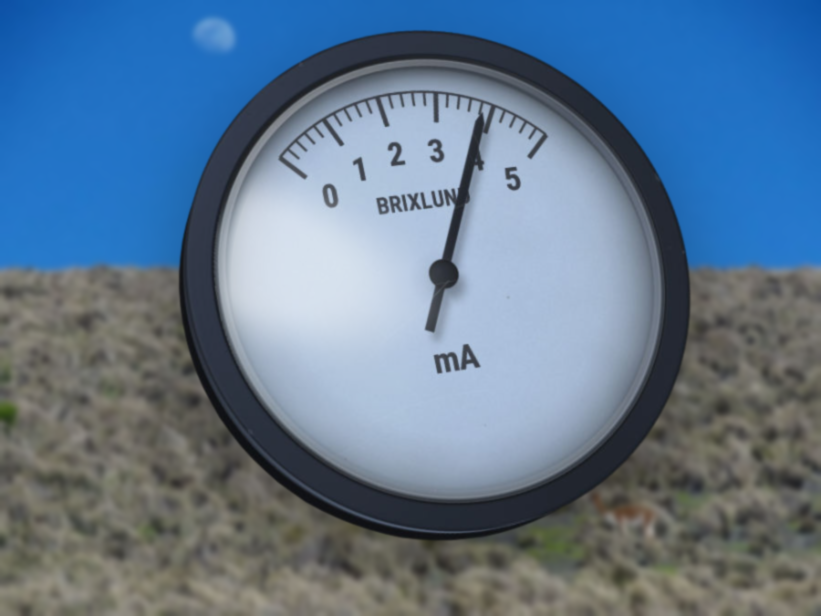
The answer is 3.8 mA
